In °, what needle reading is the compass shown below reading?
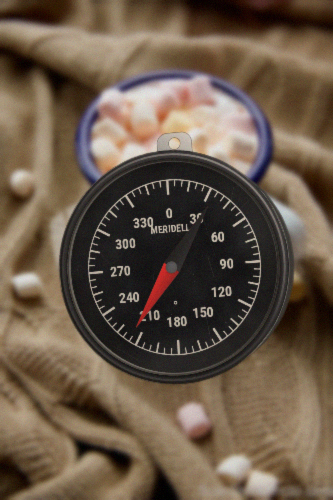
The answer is 215 °
